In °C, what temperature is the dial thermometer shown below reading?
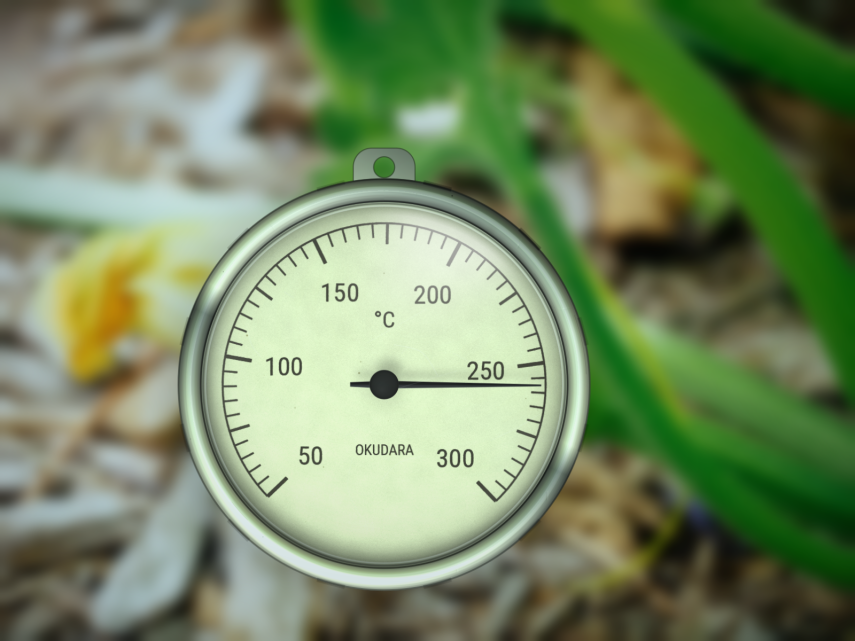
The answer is 257.5 °C
